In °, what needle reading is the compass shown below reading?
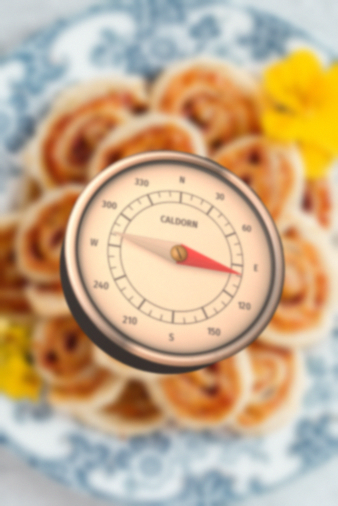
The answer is 100 °
